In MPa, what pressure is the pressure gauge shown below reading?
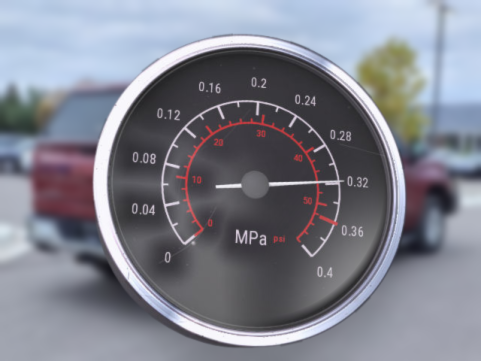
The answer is 0.32 MPa
